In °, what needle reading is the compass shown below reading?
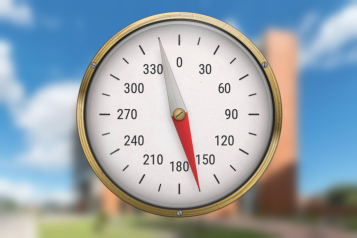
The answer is 165 °
